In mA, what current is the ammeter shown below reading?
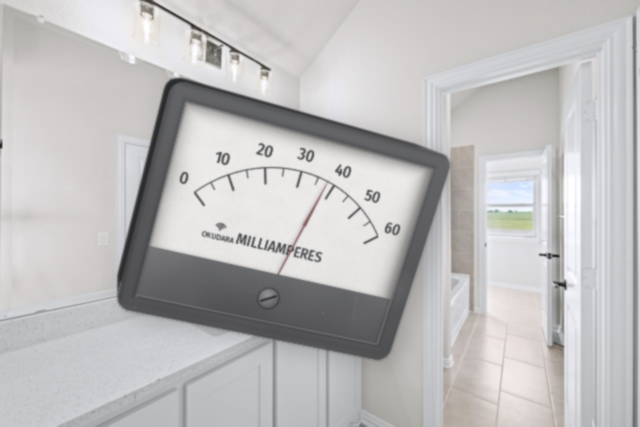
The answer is 37.5 mA
